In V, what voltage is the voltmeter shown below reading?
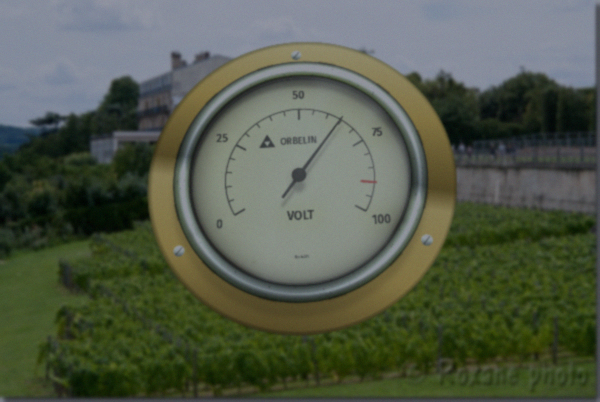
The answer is 65 V
